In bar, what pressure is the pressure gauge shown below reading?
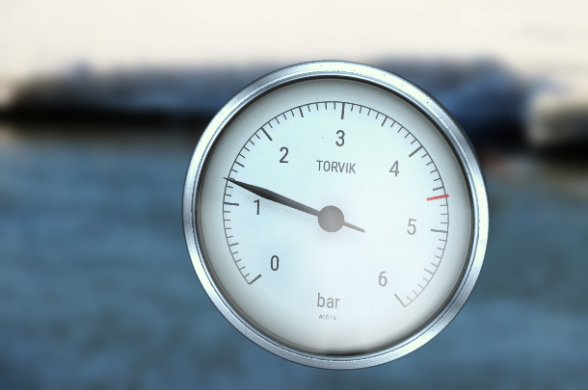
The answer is 1.3 bar
